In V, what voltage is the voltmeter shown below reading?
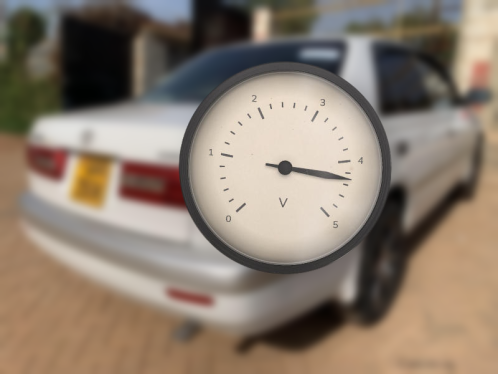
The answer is 4.3 V
